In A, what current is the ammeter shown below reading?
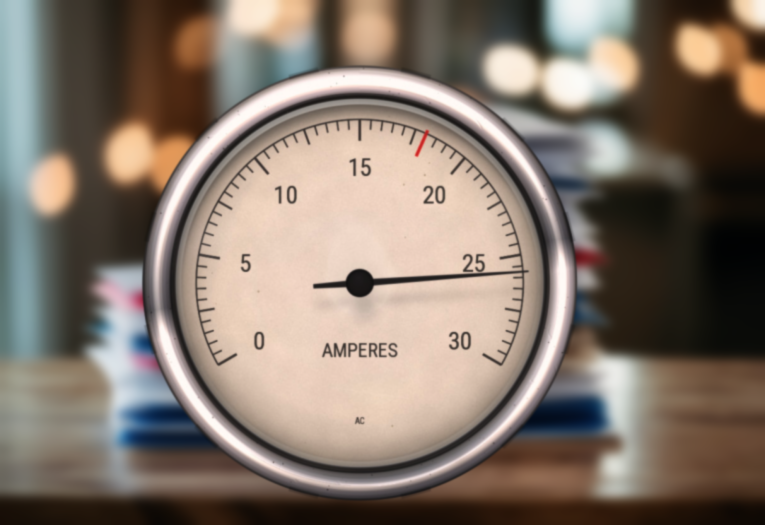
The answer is 25.75 A
